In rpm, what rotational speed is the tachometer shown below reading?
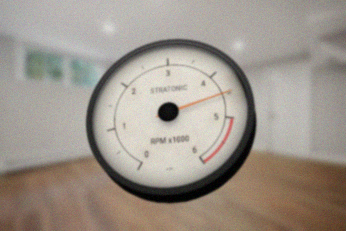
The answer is 4500 rpm
